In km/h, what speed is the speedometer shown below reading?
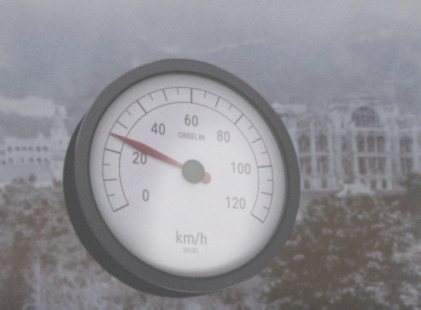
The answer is 25 km/h
